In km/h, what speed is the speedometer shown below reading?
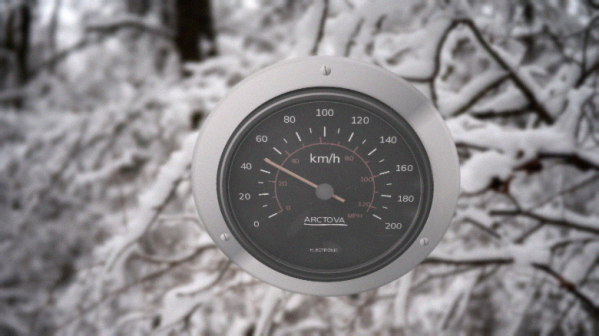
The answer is 50 km/h
